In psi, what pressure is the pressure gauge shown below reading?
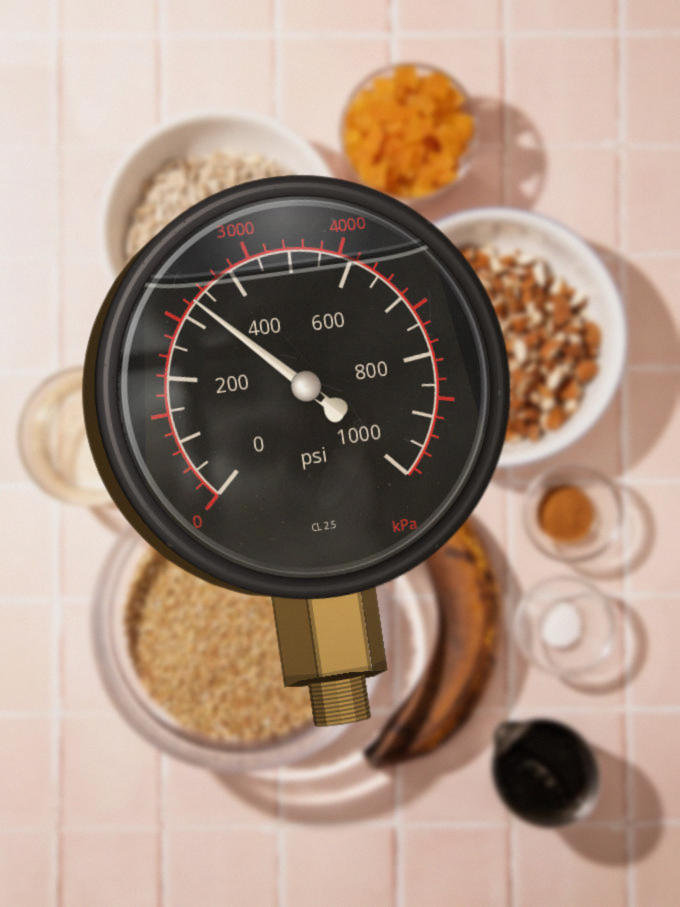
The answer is 325 psi
